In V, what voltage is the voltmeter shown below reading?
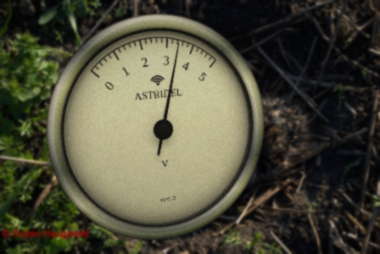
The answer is 3.4 V
